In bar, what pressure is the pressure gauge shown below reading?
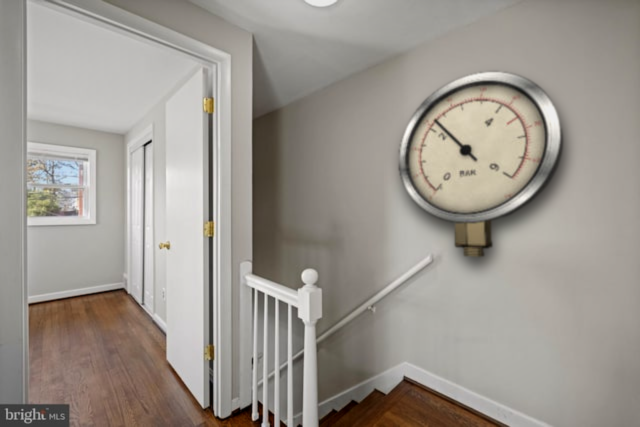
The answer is 2.25 bar
